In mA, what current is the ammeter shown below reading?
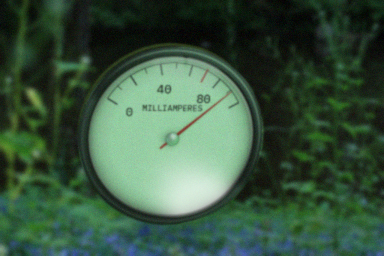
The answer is 90 mA
